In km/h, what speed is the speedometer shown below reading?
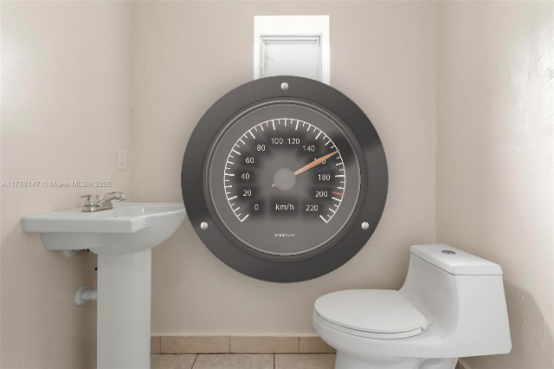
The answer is 160 km/h
